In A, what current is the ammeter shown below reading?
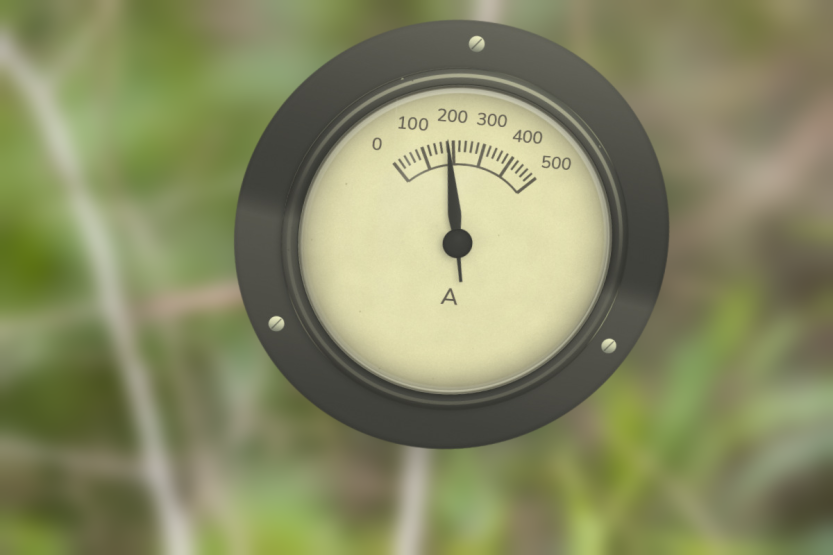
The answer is 180 A
